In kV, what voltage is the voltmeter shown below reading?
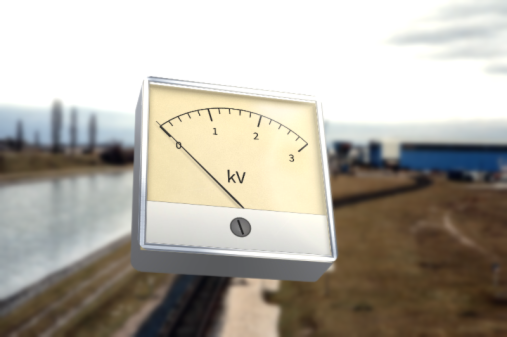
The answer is 0 kV
